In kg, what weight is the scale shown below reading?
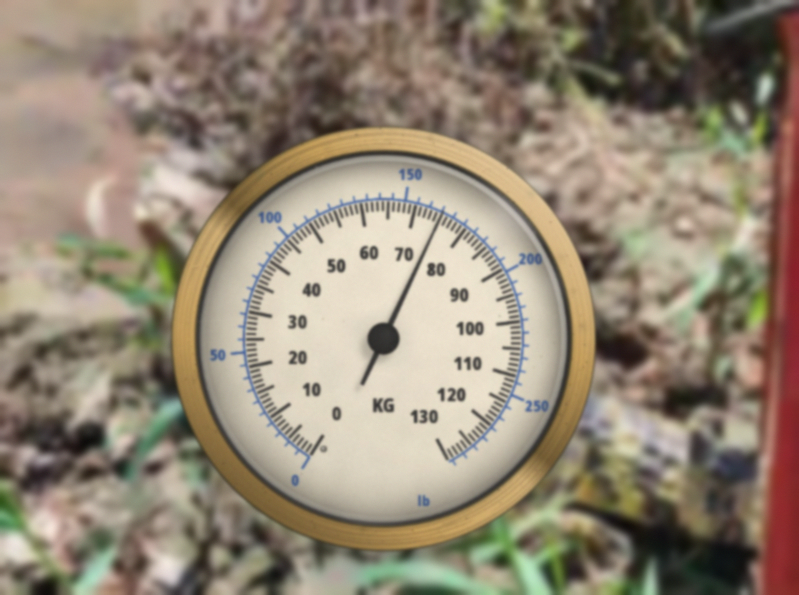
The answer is 75 kg
